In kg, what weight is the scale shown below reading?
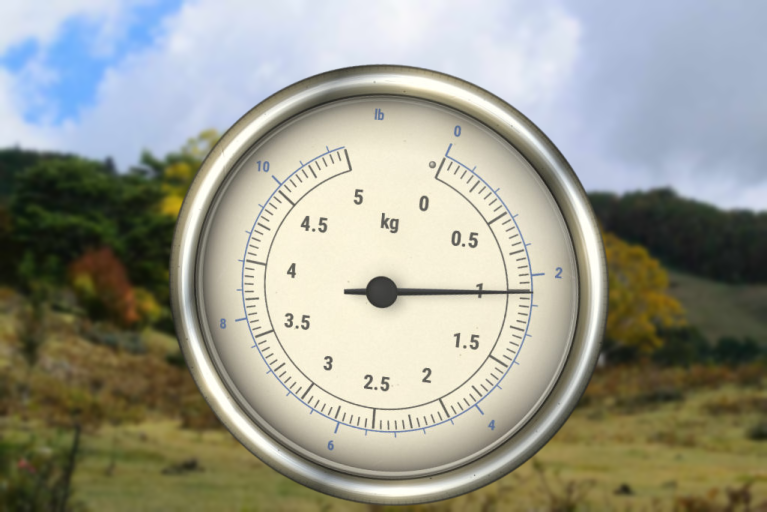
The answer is 1 kg
